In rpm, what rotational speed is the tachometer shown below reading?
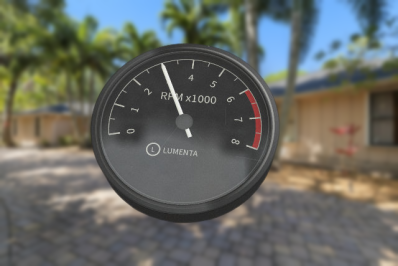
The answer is 3000 rpm
